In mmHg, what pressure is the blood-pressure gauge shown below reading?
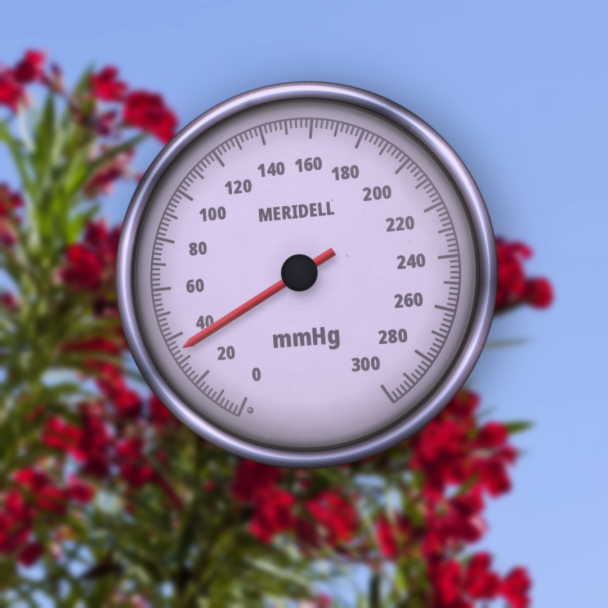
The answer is 34 mmHg
